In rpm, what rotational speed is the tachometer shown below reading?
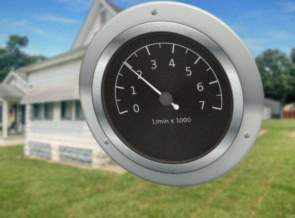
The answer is 2000 rpm
